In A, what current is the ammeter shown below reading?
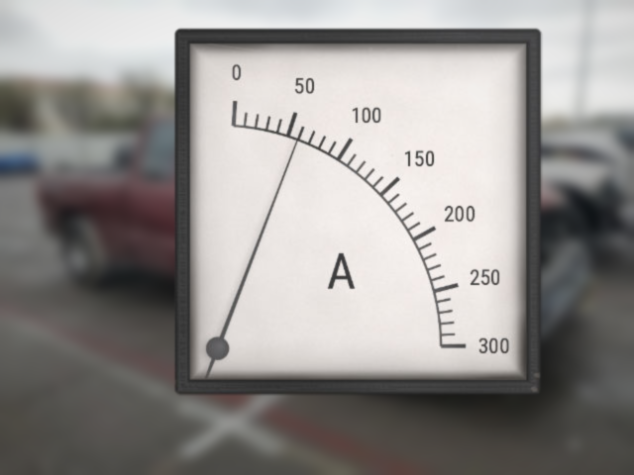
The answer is 60 A
